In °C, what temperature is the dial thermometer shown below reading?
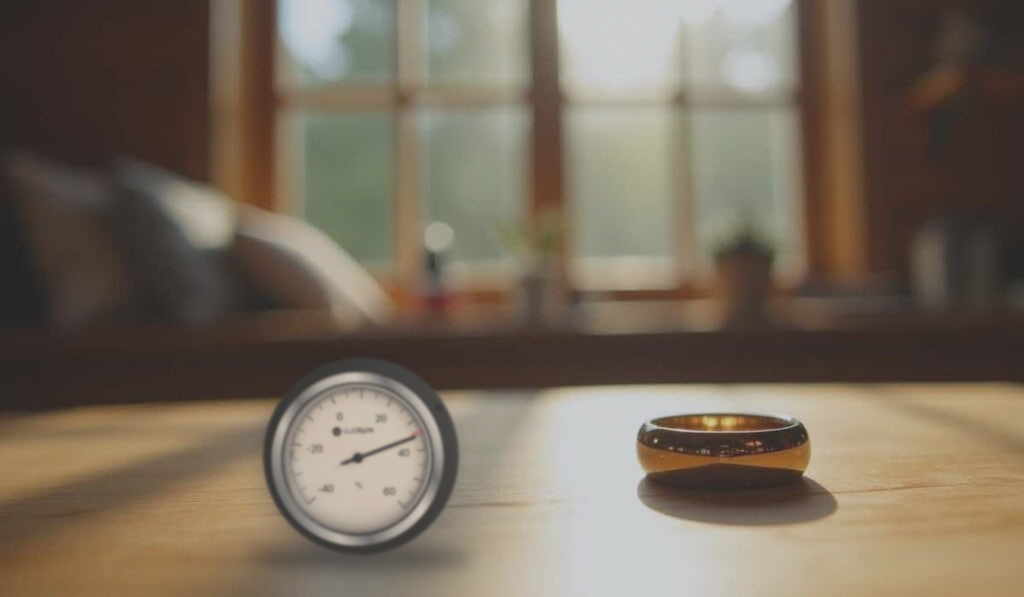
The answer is 35 °C
